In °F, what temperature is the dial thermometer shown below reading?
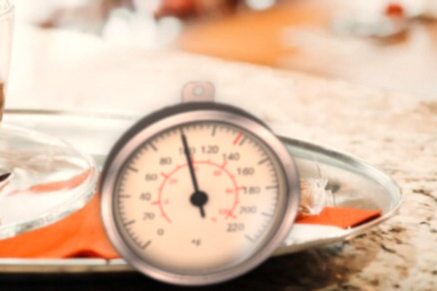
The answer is 100 °F
